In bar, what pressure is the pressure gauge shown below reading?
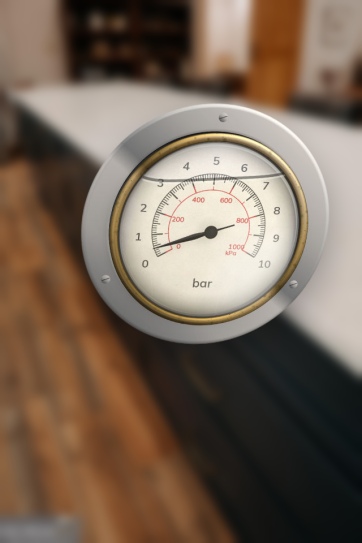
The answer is 0.5 bar
